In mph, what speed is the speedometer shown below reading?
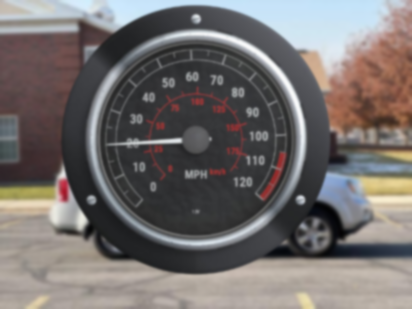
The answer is 20 mph
